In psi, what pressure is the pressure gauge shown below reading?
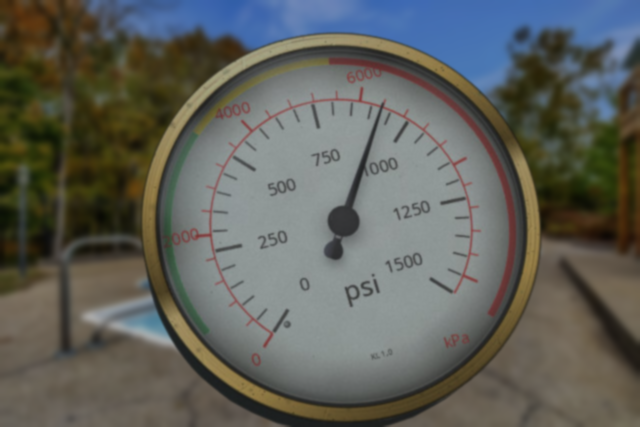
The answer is 925 psi
